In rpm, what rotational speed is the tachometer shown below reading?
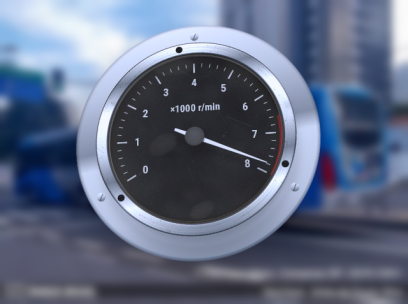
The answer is 7800 rpm
